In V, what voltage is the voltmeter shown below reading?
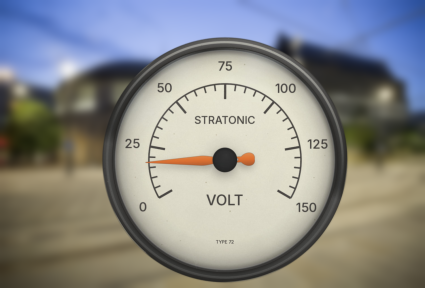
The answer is 17.5 V
